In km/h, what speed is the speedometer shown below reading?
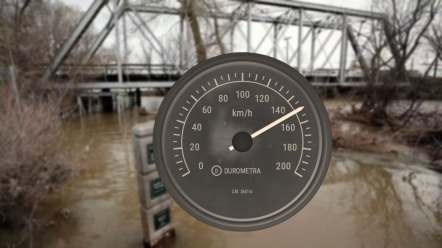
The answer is 150 km/h
